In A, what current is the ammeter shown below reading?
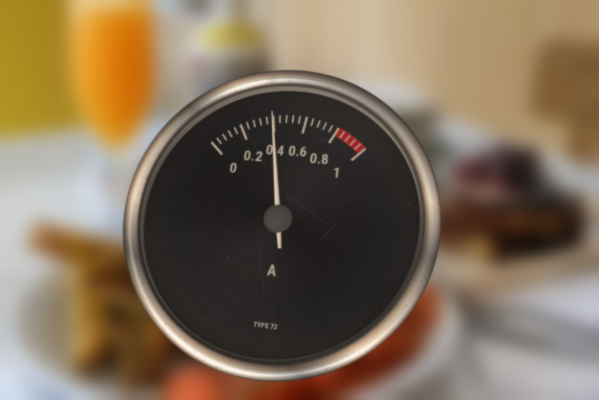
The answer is 0.4 A
